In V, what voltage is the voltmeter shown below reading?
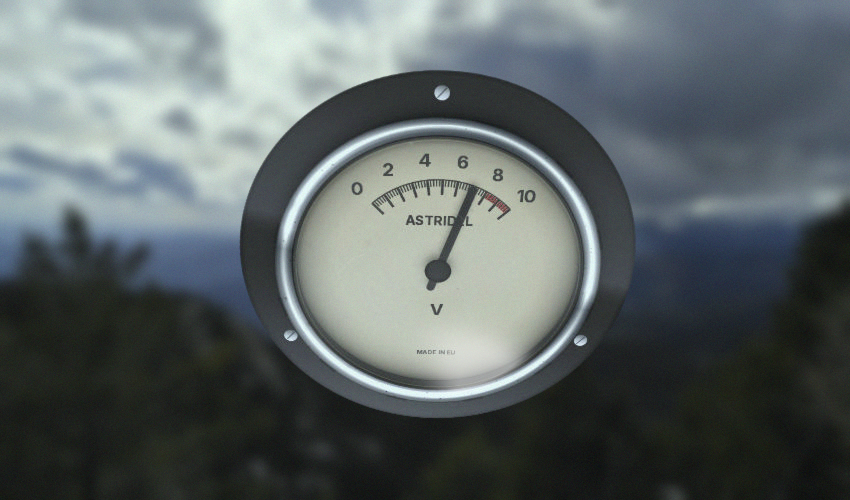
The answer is 7 V
